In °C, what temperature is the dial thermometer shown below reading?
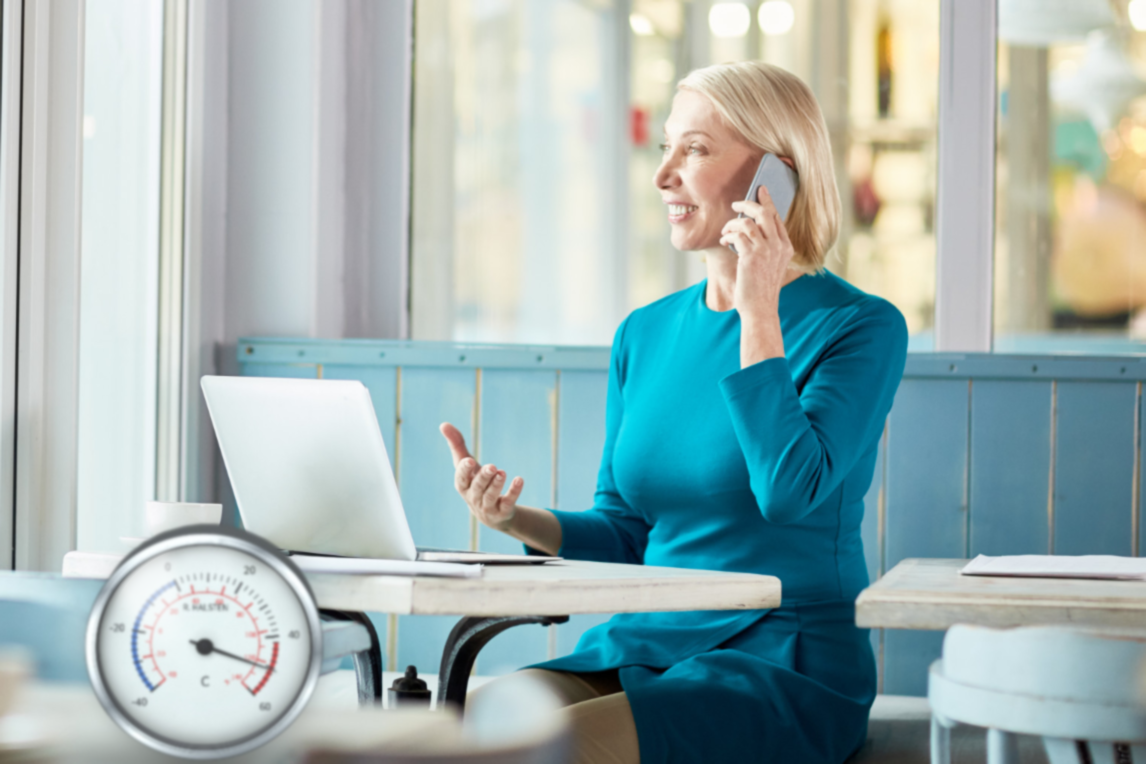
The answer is 50 °C
